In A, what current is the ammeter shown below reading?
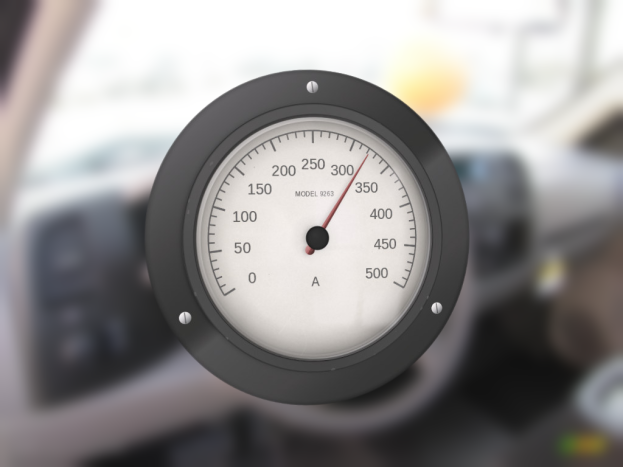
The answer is 320 A
